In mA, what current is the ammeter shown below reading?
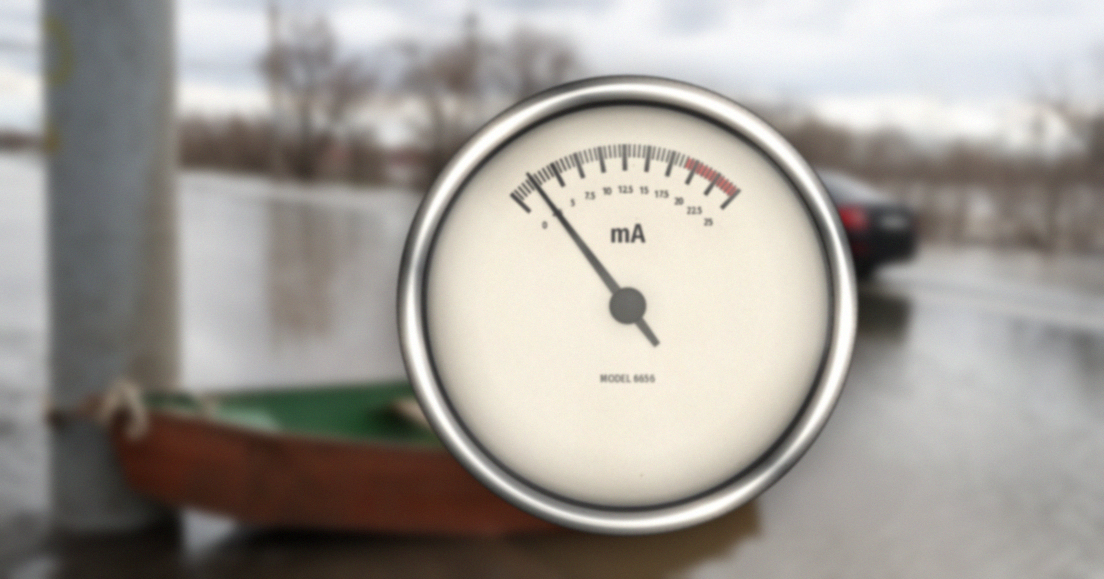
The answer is 2.5 mA
